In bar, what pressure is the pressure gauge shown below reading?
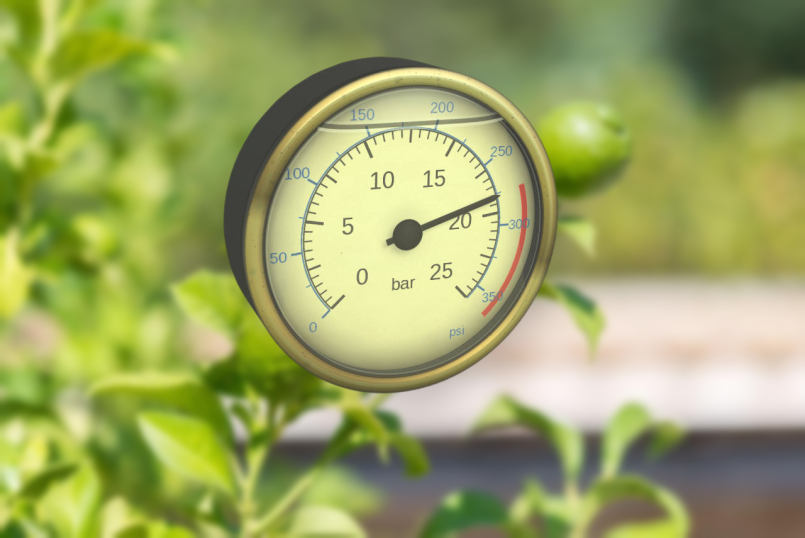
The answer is 19 bar
